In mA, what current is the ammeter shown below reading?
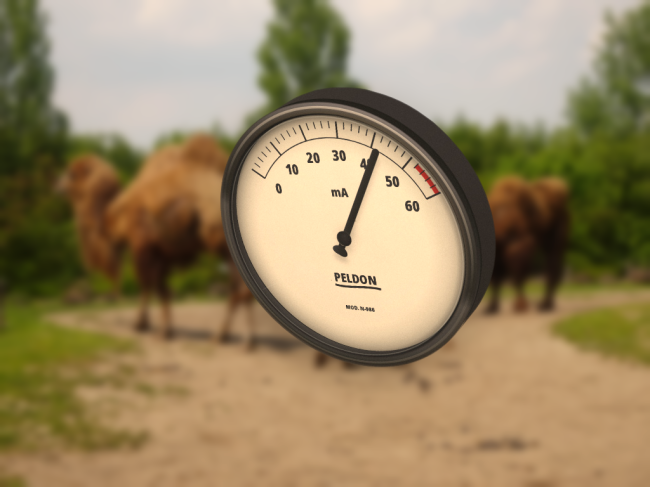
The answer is 42 mA
